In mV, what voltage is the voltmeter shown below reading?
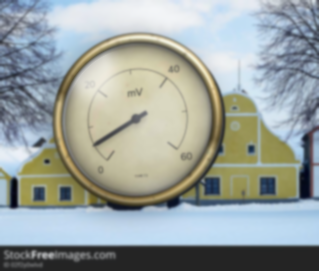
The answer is 5 mV
